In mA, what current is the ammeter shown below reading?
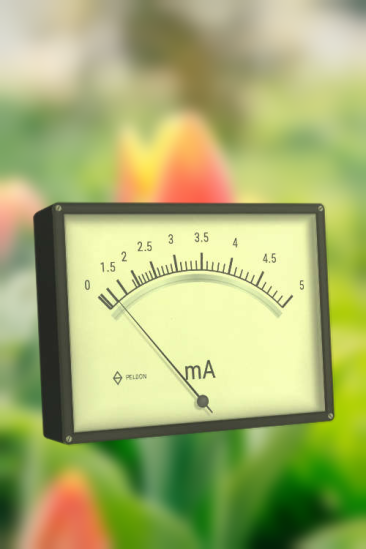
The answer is 1 mA
